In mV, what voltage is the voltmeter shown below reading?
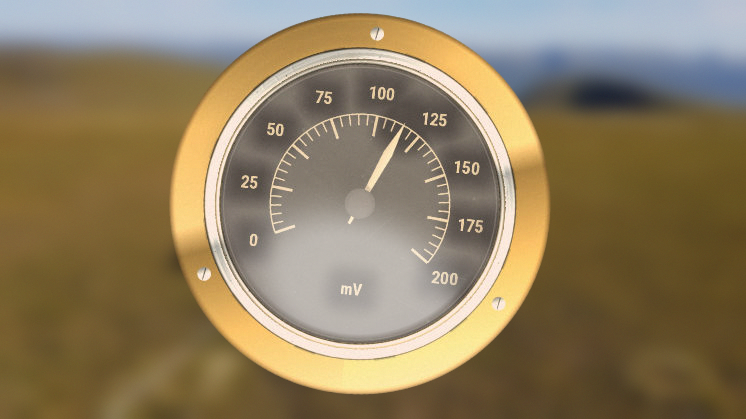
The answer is 115 mV
